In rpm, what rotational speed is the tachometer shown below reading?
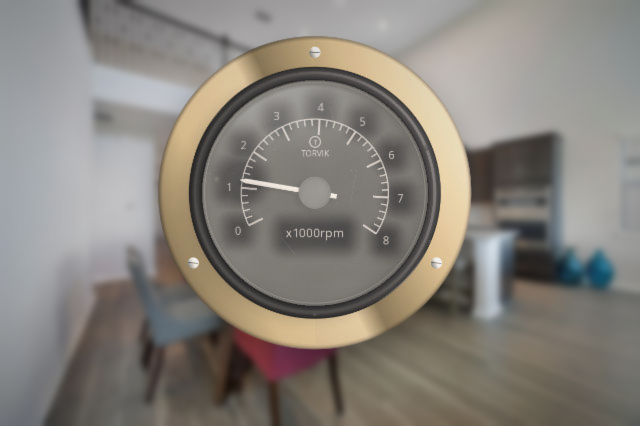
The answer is 1200 rpm
